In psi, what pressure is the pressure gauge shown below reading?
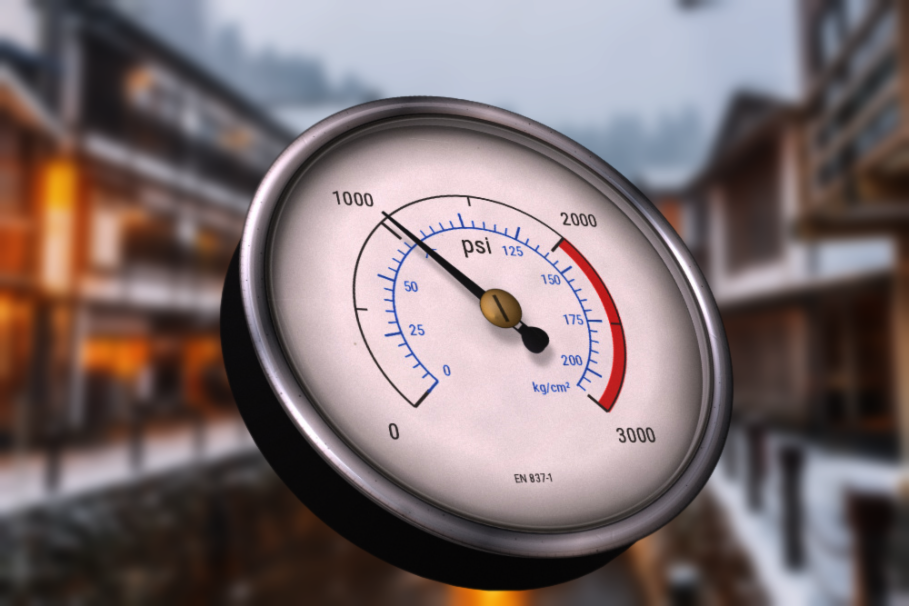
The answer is 1000 psi
